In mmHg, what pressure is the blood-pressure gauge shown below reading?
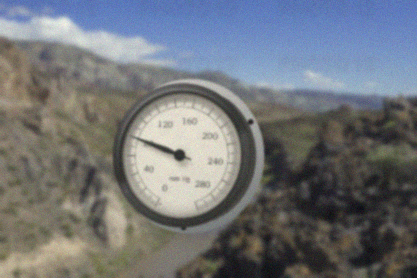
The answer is 80 mmHg
